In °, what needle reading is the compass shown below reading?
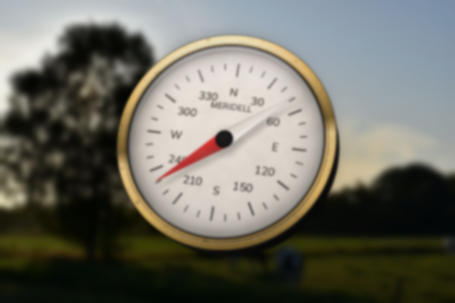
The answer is 230 °
